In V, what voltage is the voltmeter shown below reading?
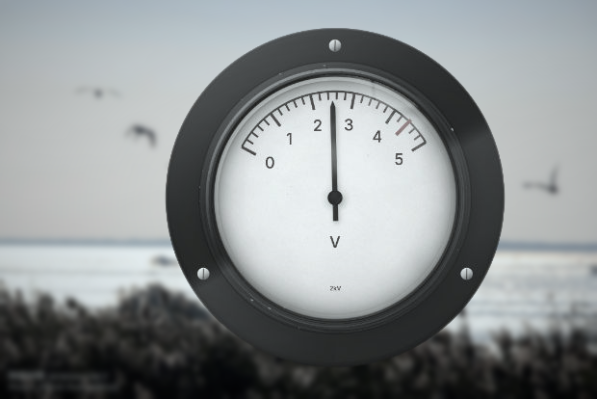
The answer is 2.5 V
